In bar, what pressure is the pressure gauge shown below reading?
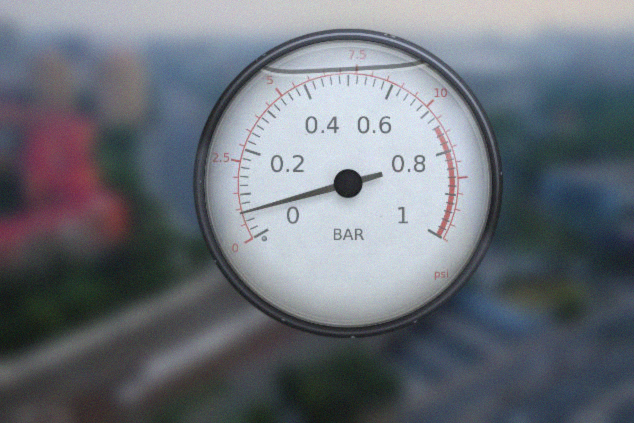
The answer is 0.06 bar
